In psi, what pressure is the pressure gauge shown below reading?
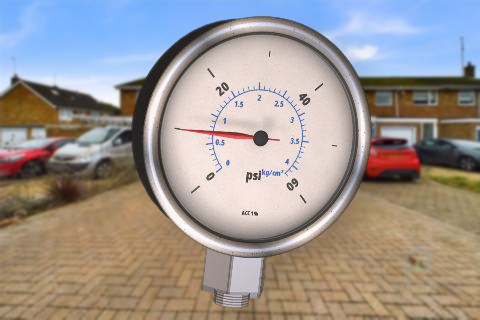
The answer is 10 psi
